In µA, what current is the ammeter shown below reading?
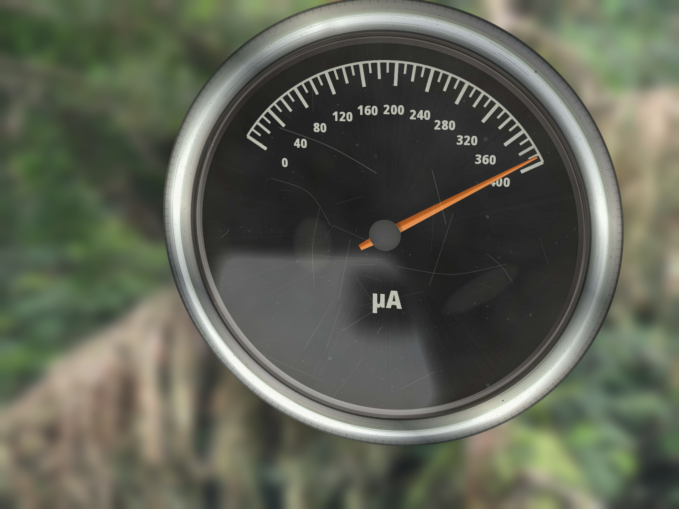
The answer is 390 µA
